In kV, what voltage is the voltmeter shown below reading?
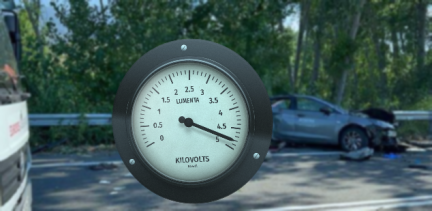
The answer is 4.8 kV
